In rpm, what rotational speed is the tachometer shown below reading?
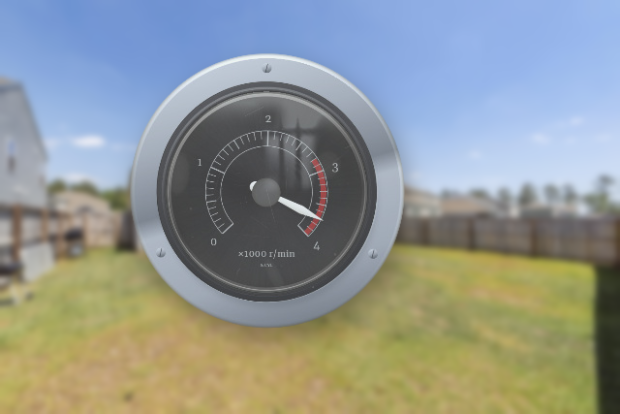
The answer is 3700 rpm
